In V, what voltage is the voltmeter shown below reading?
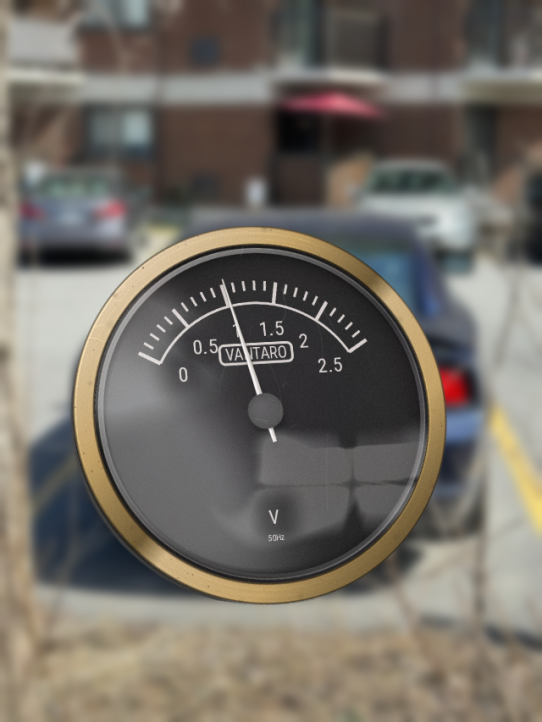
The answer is 1 V
